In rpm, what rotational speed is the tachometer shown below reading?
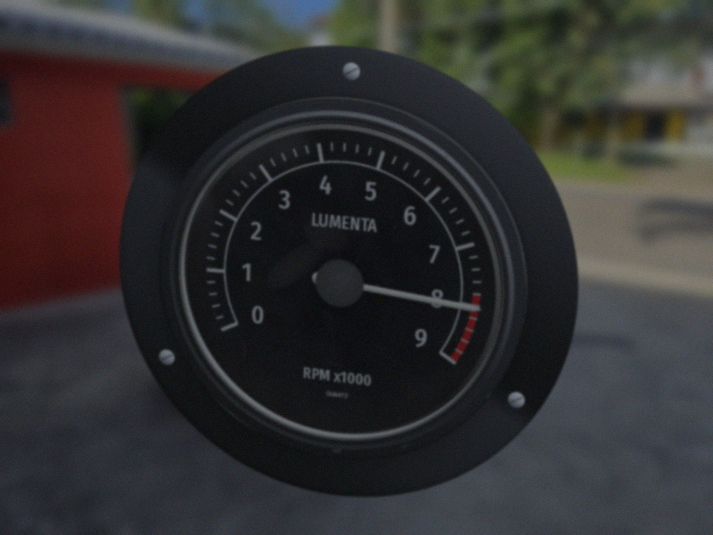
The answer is 8000 rpm
